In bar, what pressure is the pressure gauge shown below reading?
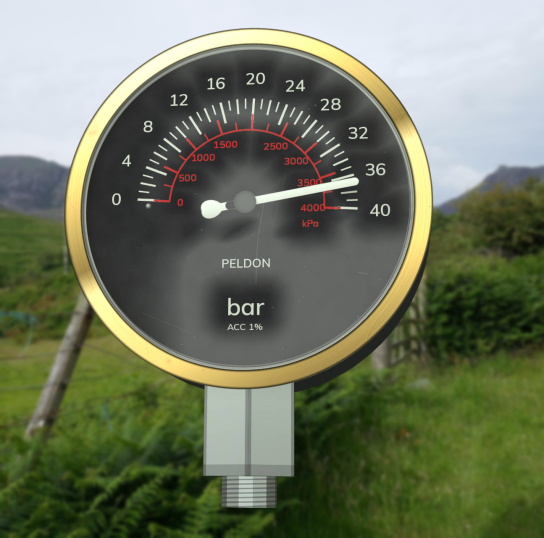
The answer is 37 bar
